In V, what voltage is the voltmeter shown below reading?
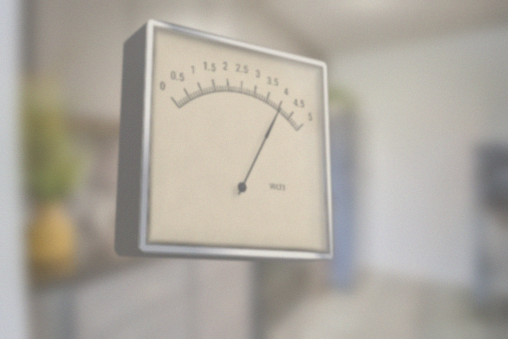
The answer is 4 V
